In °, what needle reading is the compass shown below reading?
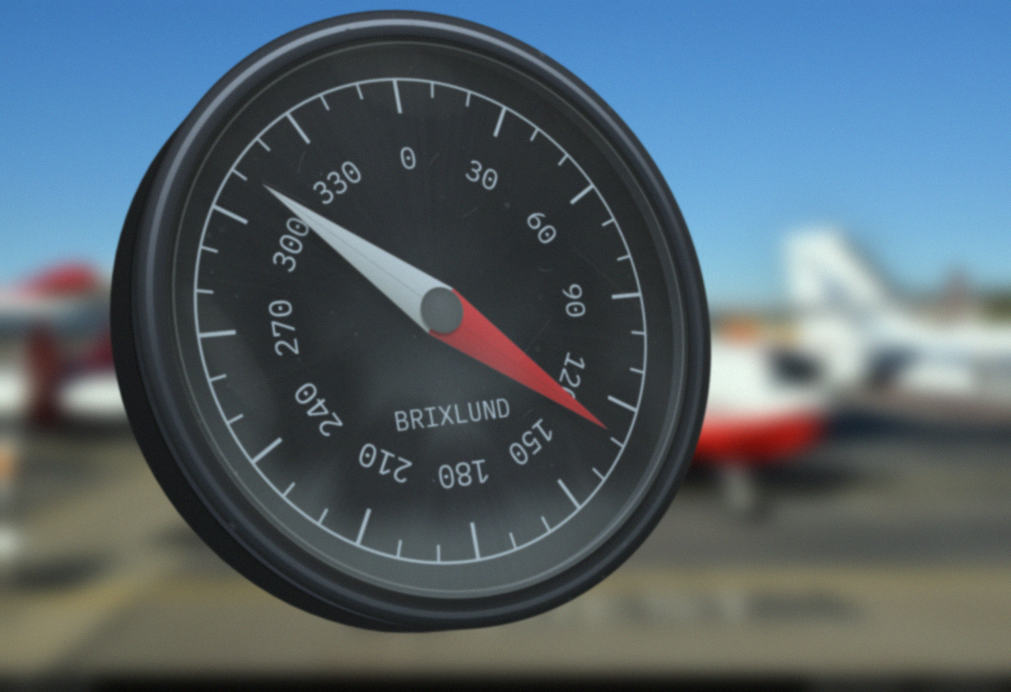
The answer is 130 °
